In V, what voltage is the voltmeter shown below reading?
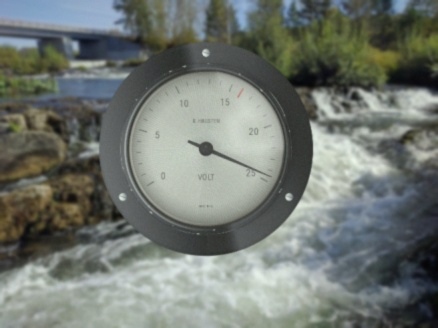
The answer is 24.5 V
